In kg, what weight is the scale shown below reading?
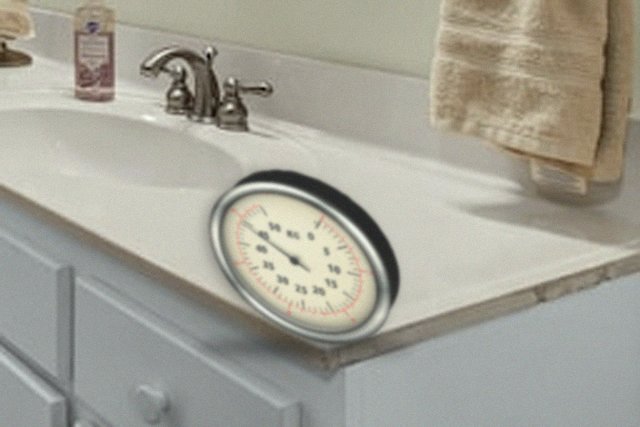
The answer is 45 kg
